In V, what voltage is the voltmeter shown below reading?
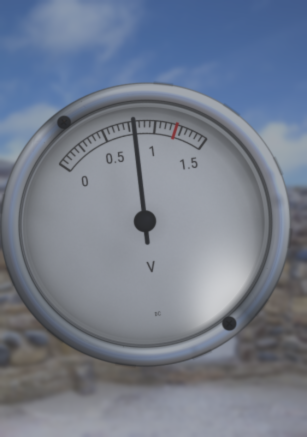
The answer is 0.8 V
